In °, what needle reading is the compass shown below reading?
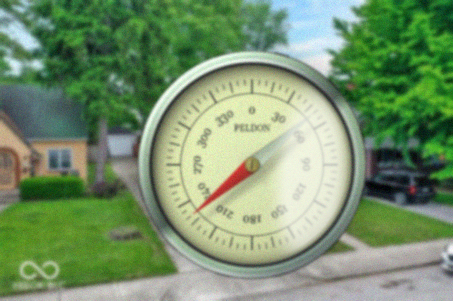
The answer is 230 °
